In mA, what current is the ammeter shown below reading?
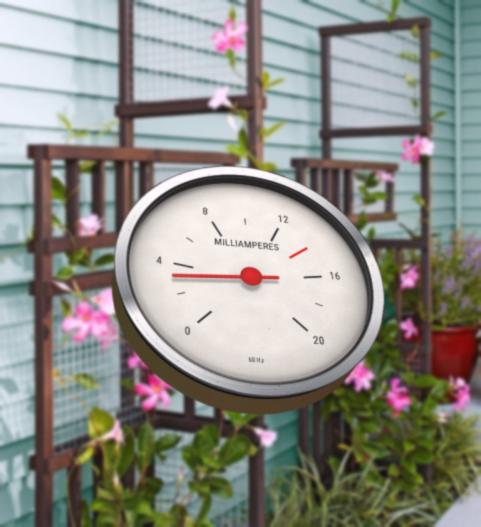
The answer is 3 mA
